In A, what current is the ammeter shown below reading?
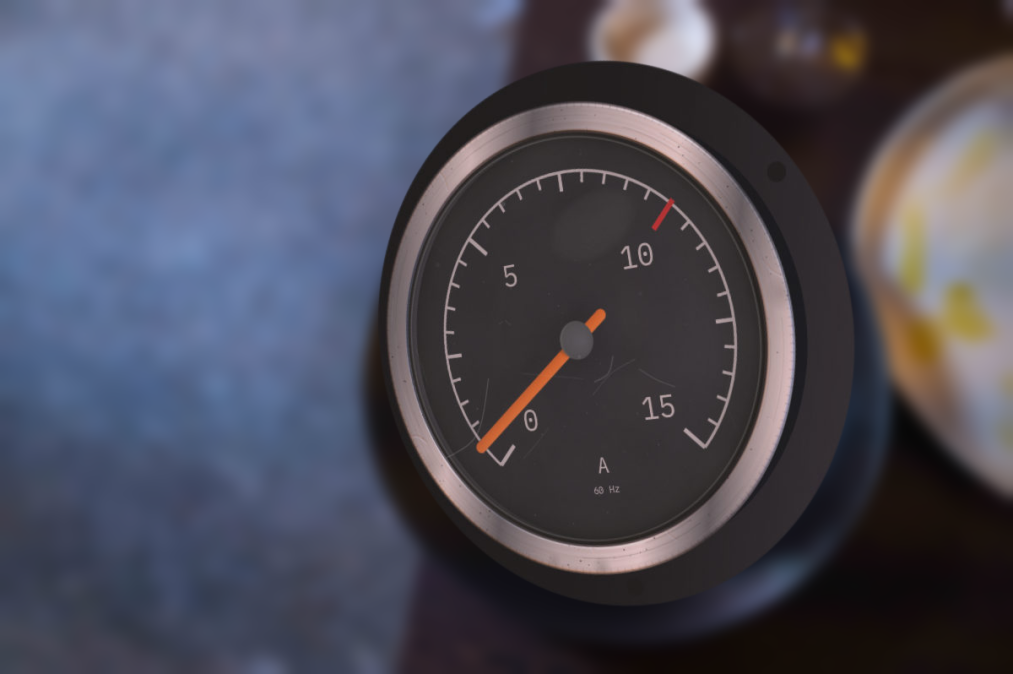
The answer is 0.5 A
